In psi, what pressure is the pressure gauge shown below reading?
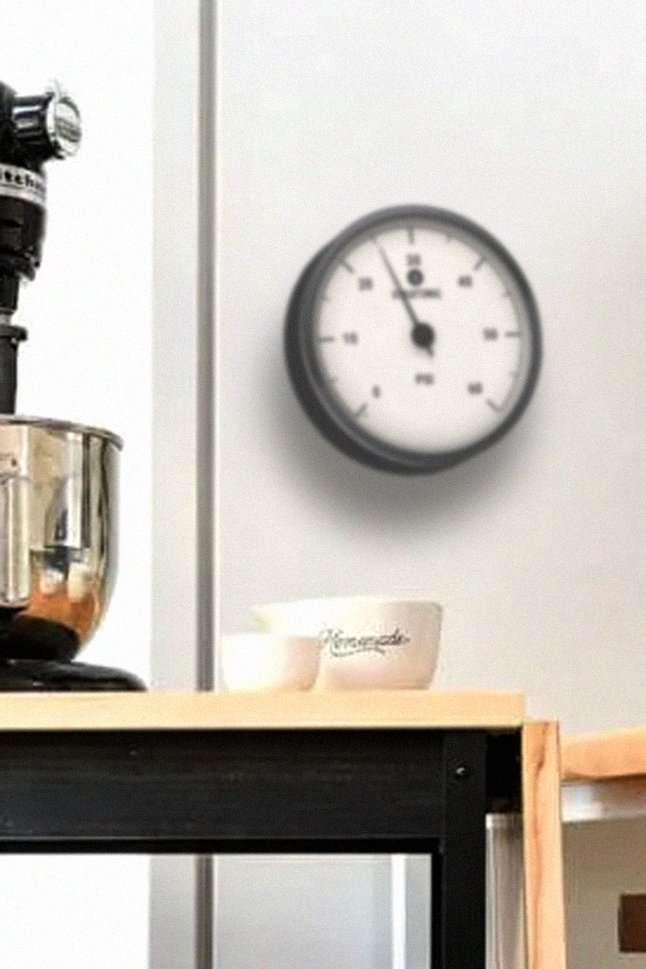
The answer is 25 psi
